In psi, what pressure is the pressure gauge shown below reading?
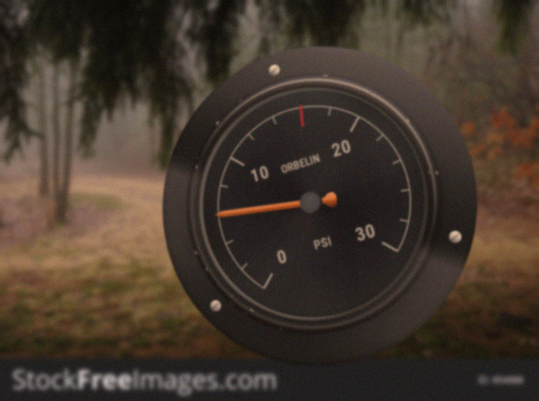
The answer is 6 psi
